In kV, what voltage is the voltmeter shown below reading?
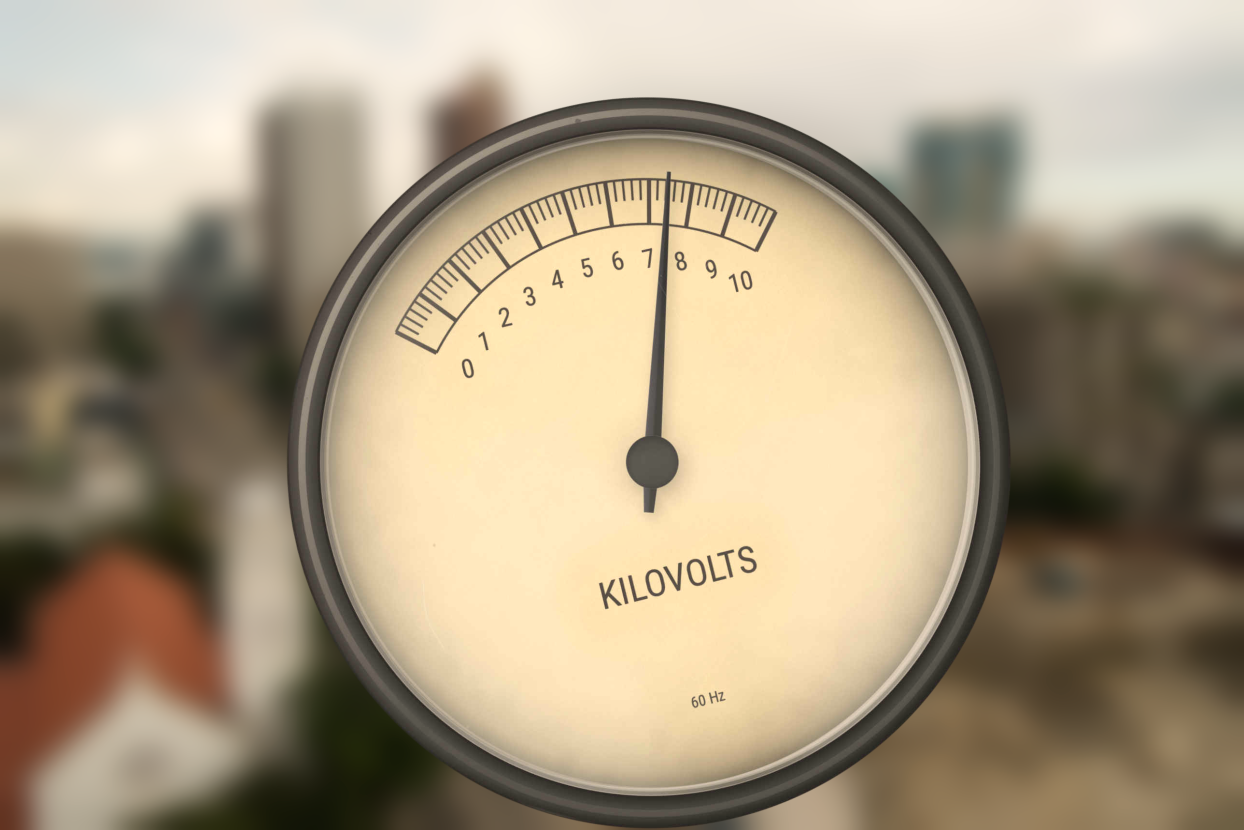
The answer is 7.4 kV
